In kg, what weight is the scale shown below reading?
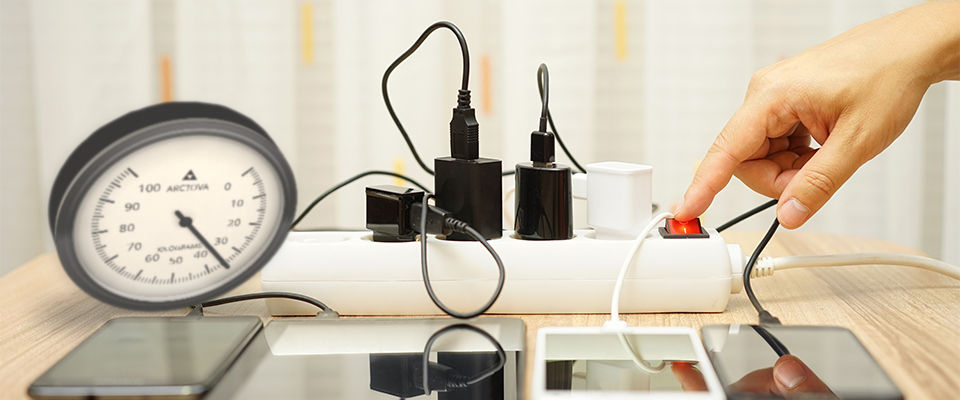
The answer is 35 kg
